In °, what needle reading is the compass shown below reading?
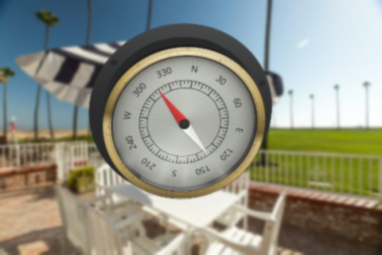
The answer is 315 °
